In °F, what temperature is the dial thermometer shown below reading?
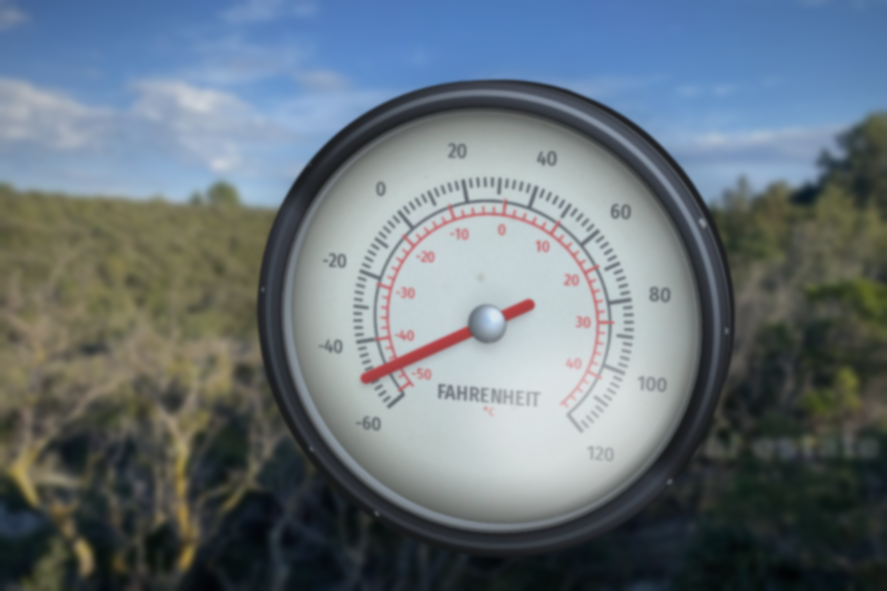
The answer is -50 °F
